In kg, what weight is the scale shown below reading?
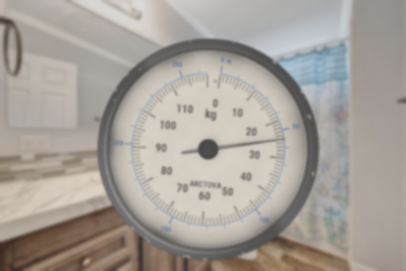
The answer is 25 kg
